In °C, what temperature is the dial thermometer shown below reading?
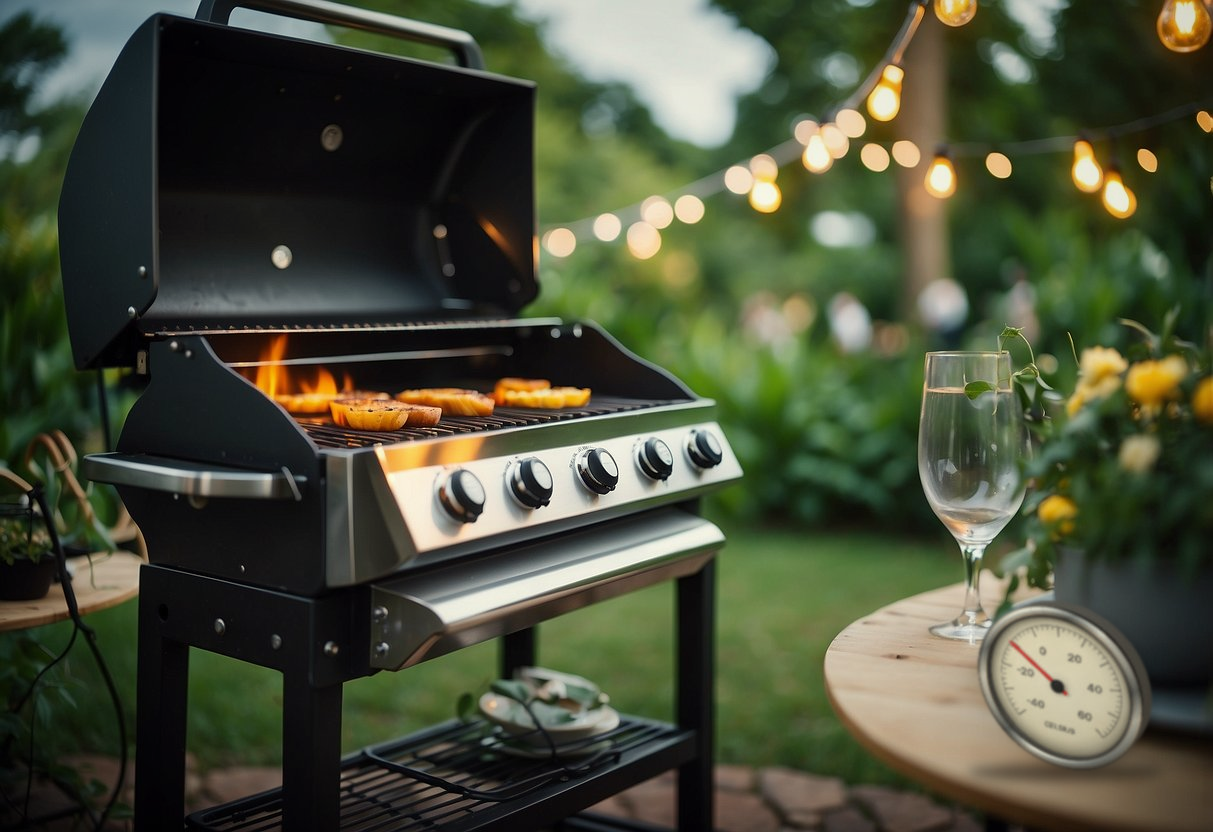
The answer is -10 °C
